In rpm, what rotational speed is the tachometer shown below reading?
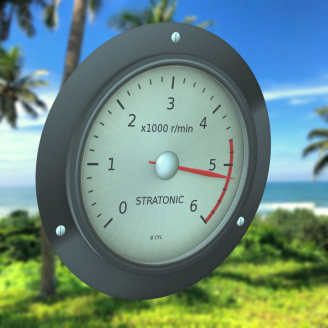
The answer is 5200 rpm
